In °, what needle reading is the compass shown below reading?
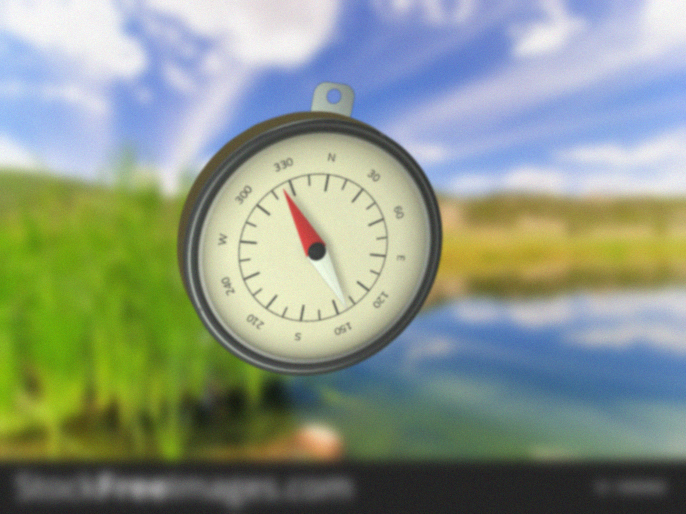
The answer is 322.5 °
